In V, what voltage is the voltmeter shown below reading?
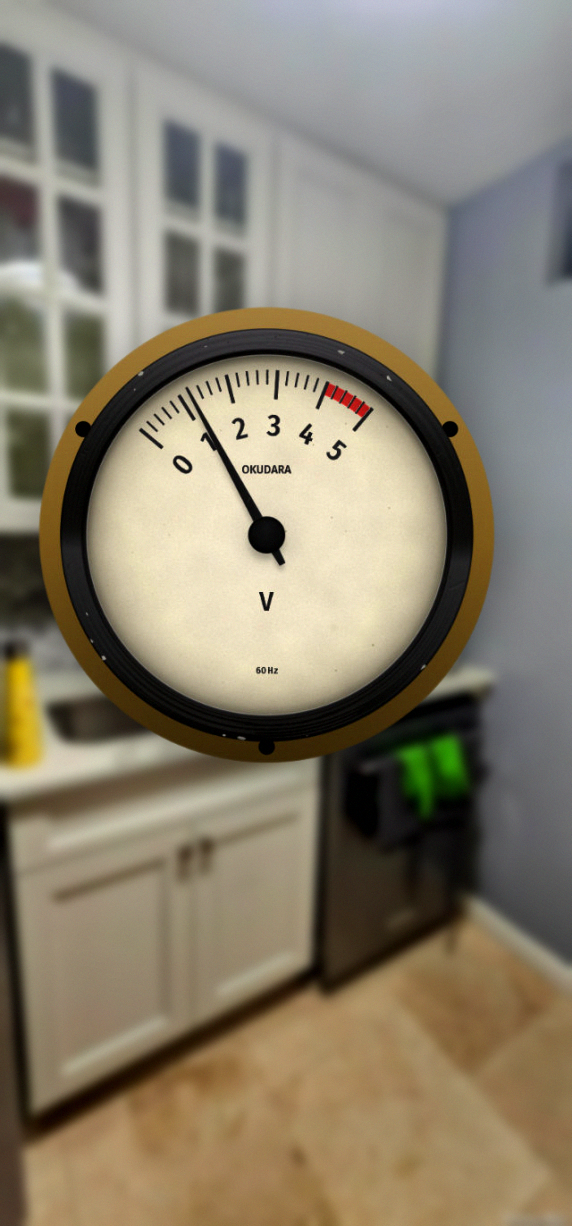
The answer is 1.2 V
